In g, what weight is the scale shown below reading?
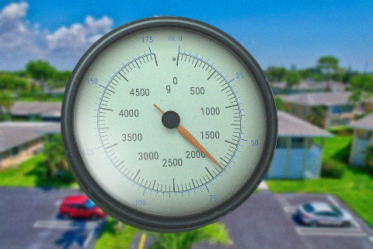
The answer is 1850 g
